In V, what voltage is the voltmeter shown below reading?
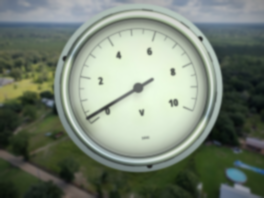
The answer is 0.25 V
